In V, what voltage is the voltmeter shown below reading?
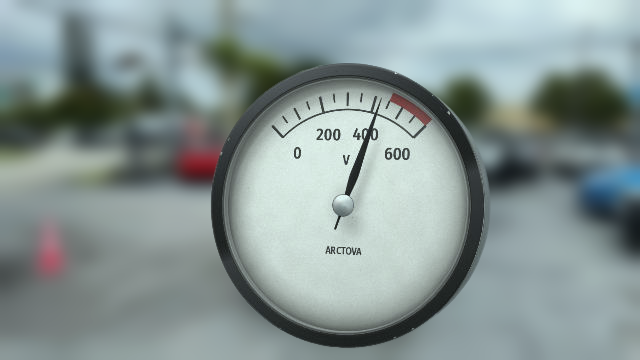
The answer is 425 V
